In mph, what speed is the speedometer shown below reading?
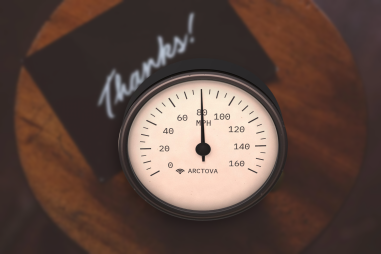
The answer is 80 mph
